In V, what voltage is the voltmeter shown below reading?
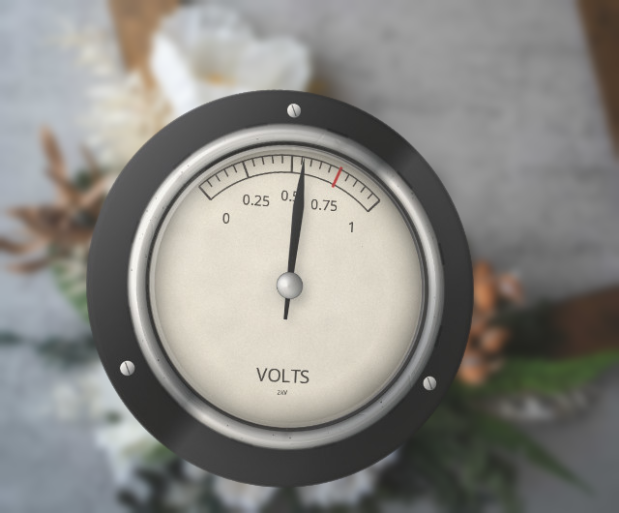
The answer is 0.55 V
